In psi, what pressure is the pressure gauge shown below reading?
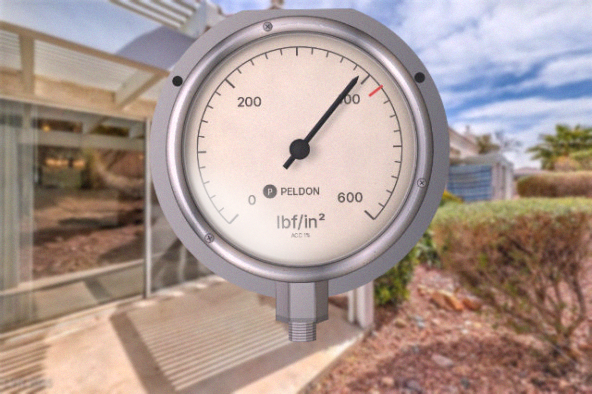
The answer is 390 psi
